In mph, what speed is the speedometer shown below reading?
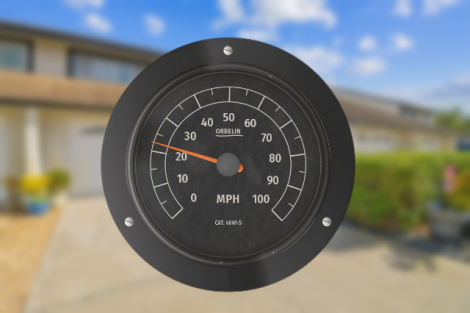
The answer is 22.5 mph
